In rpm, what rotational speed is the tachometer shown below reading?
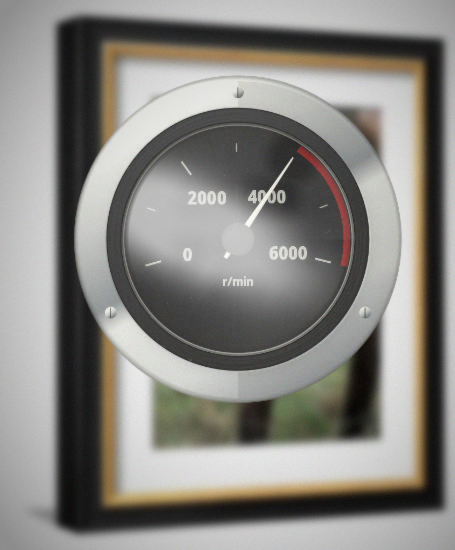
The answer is 4000 rpm
